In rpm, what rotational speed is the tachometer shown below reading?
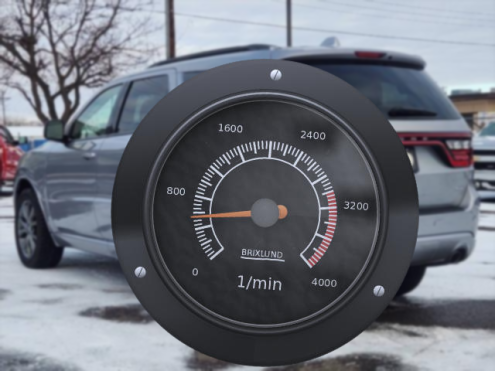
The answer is 550 rpm
